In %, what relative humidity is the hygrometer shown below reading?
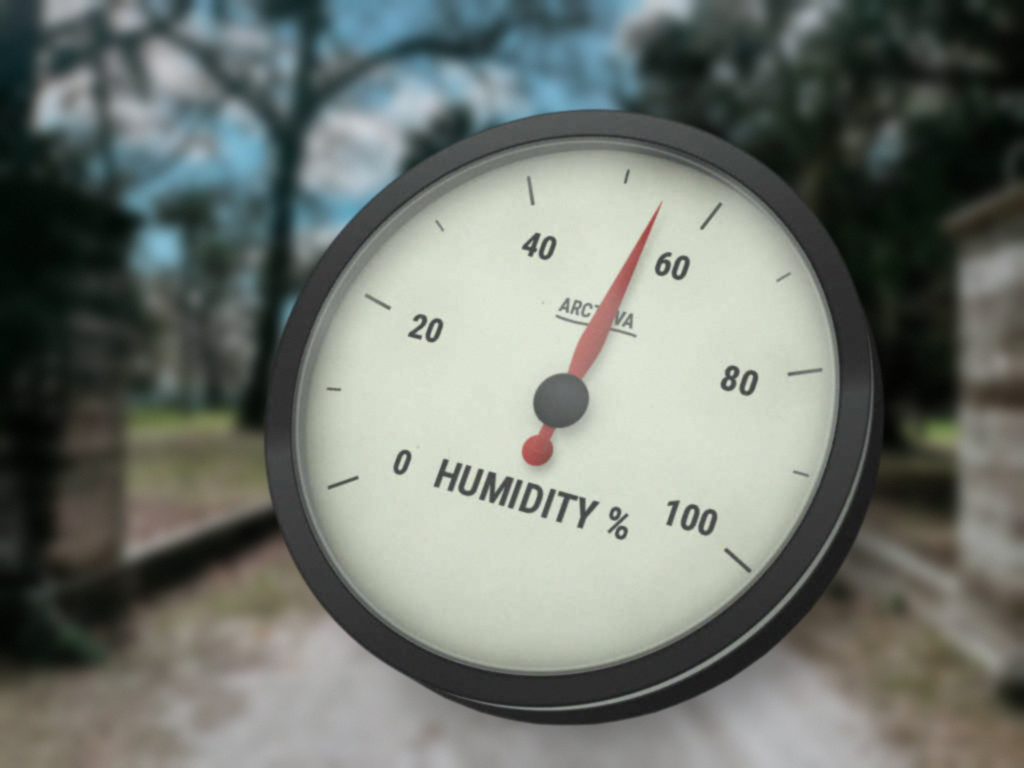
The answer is 55 %
